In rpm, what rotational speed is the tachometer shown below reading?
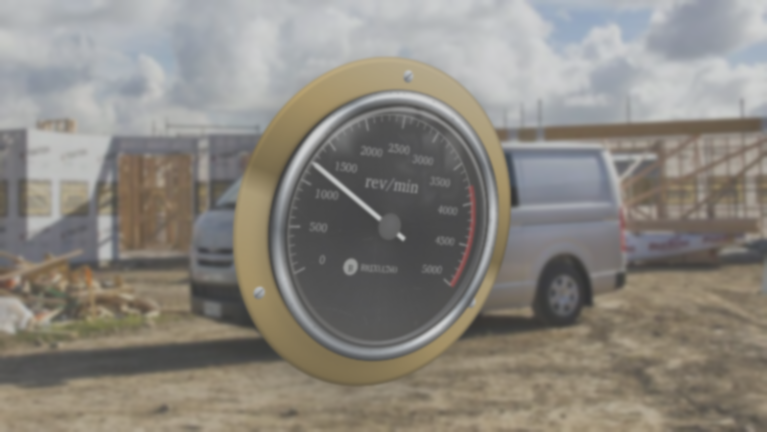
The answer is 1200 rpm
